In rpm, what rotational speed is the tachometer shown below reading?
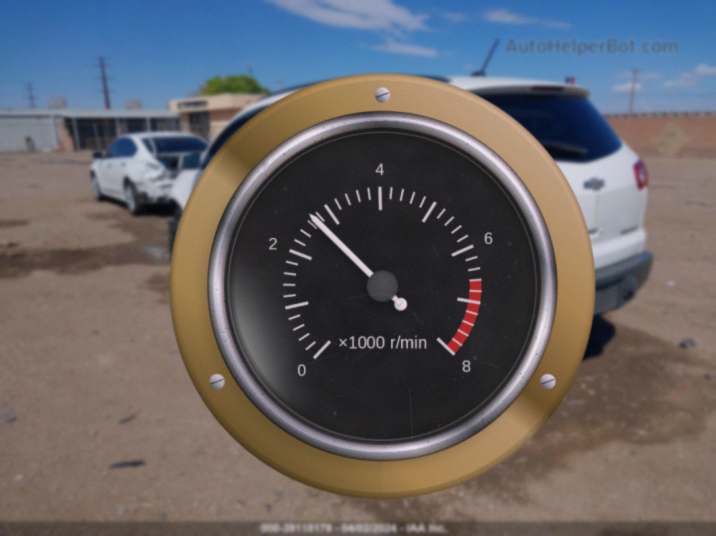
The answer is 2700 rpm
